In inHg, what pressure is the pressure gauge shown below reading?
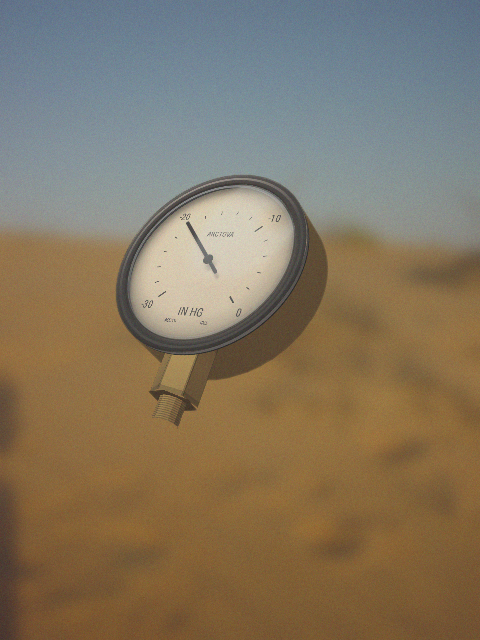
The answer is -20 inHg
